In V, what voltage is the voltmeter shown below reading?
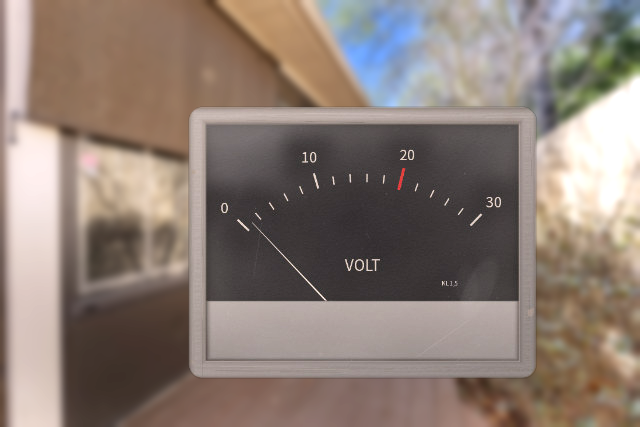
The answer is 1 V
